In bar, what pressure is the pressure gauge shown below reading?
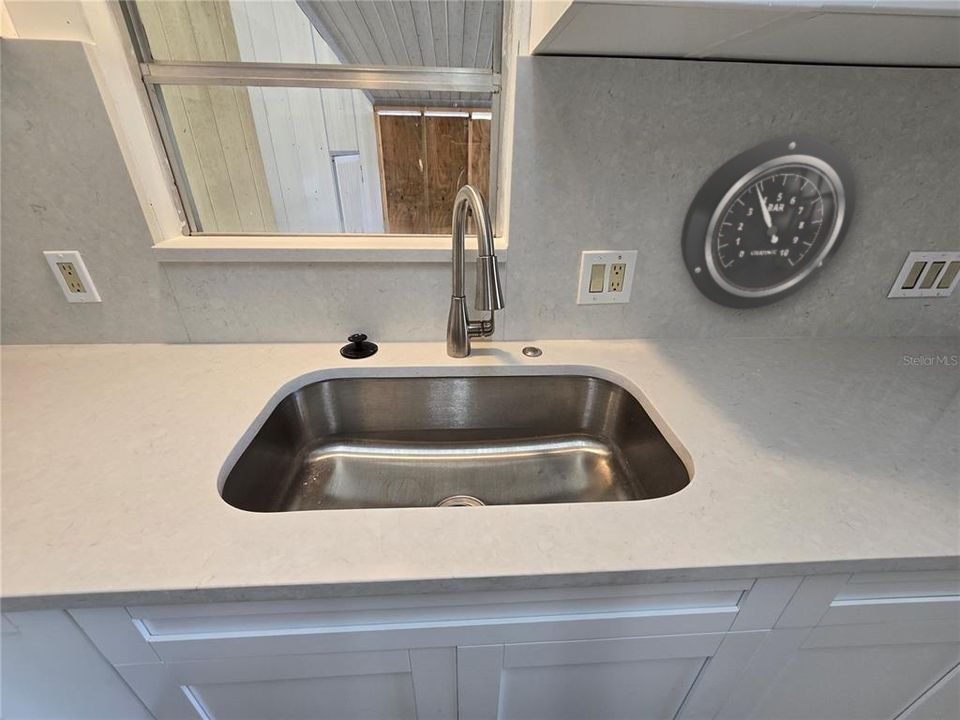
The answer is 3.75 bar
